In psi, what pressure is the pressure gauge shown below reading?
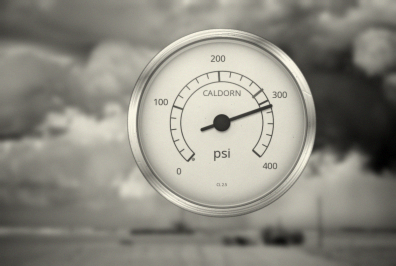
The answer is 310 psi
